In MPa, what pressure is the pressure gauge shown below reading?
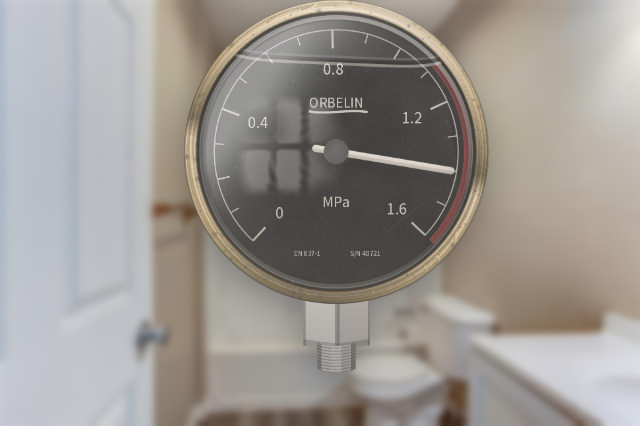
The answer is 1.4 MPa
